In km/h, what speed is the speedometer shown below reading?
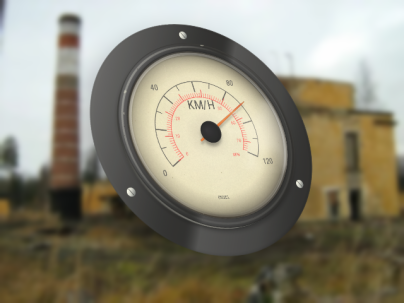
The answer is 90 km/h
